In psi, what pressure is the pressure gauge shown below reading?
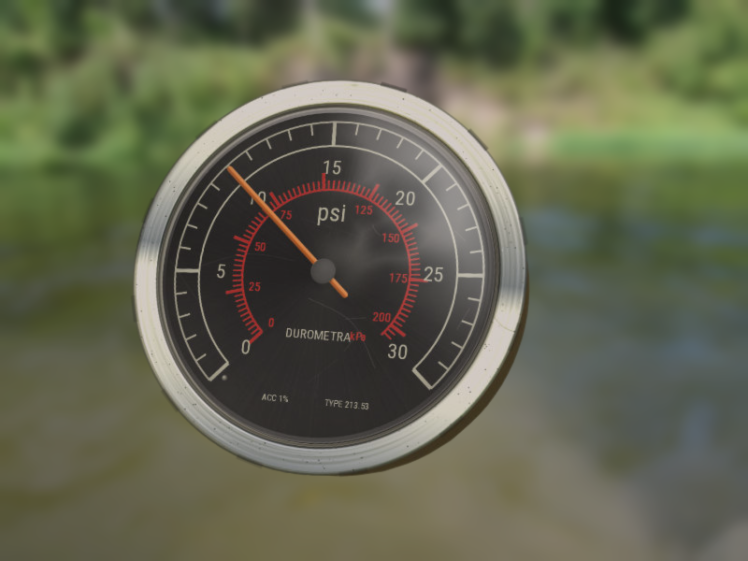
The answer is 10 psi
